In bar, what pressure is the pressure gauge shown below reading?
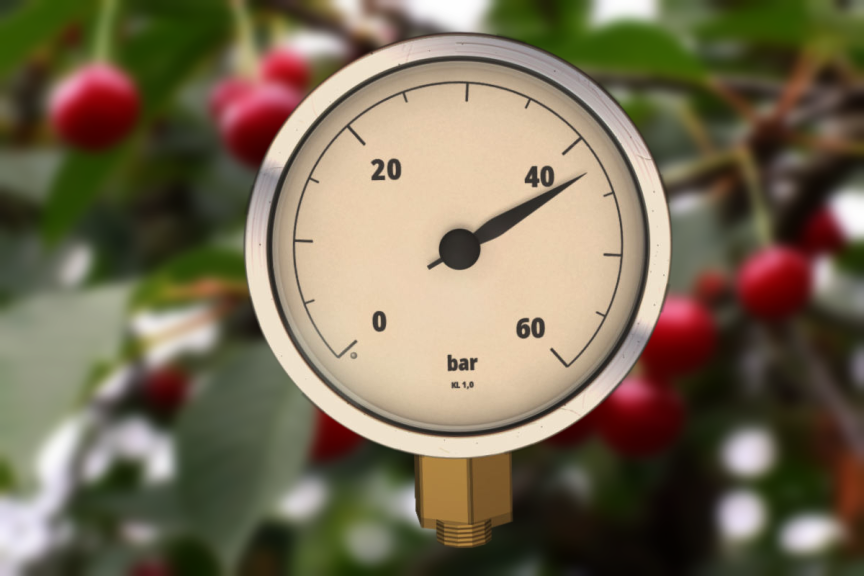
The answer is 42.5 bar
